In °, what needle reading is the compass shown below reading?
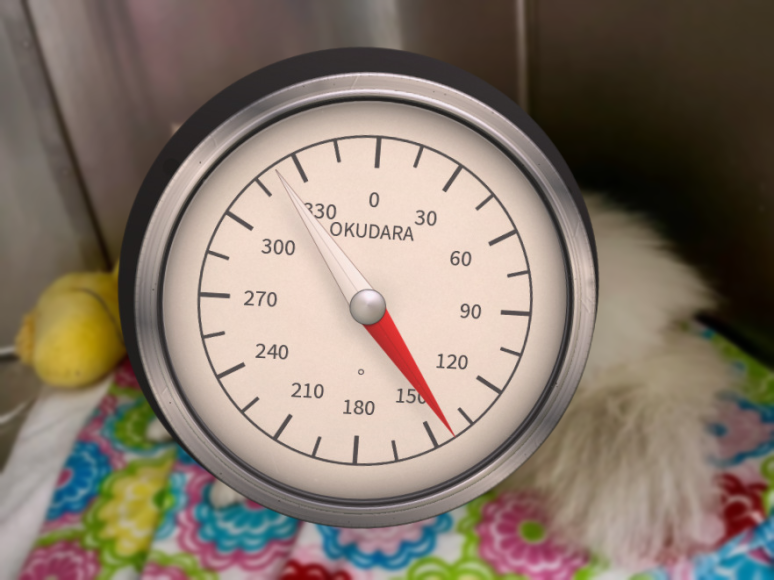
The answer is 142.5 °
